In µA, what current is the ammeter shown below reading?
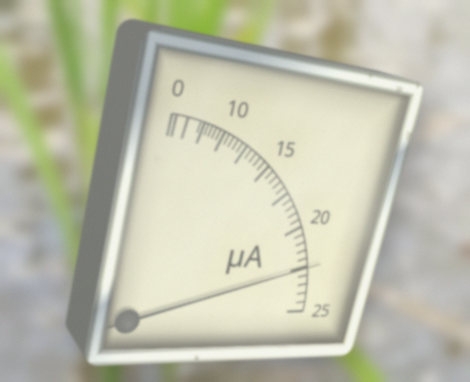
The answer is 22.5 µA
